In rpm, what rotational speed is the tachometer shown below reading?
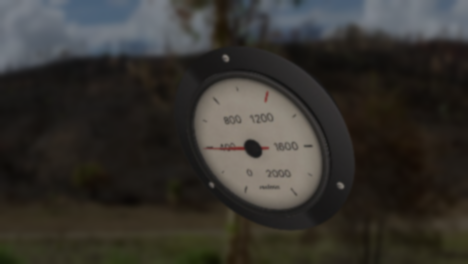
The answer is 400 rpm
